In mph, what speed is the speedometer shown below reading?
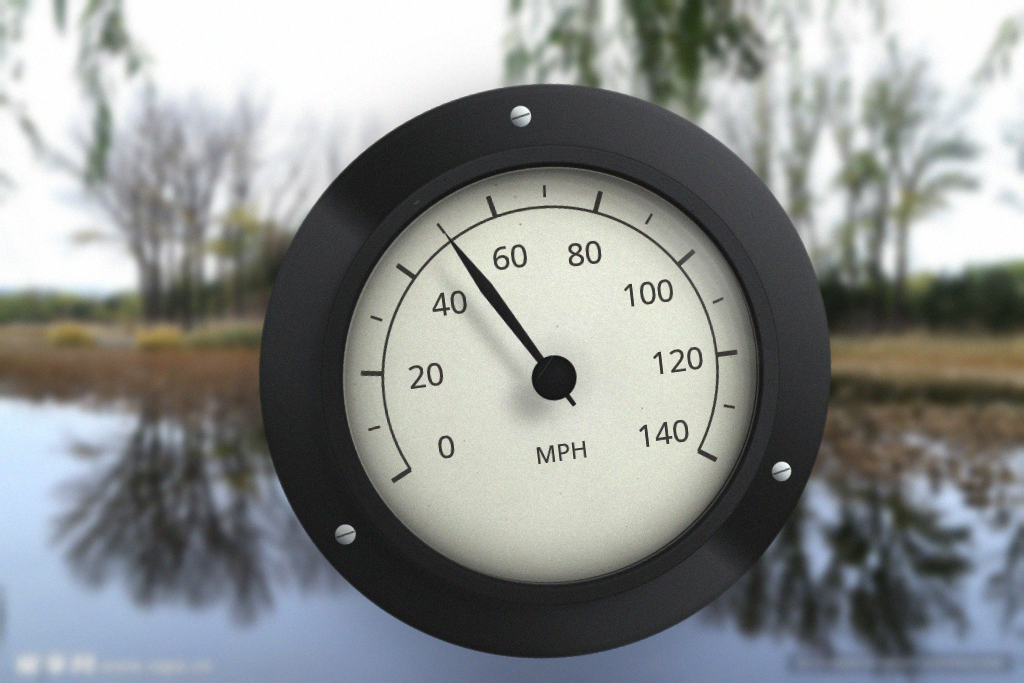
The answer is 50 mph
